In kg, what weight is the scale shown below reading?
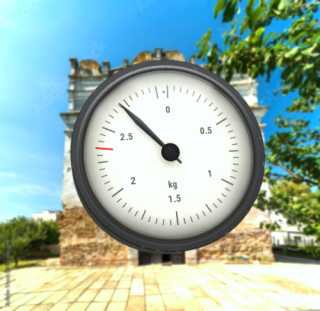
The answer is 2.7 kg
